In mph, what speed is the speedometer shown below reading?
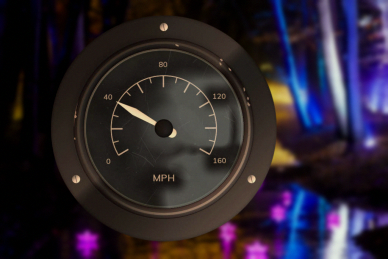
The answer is 40 mph
